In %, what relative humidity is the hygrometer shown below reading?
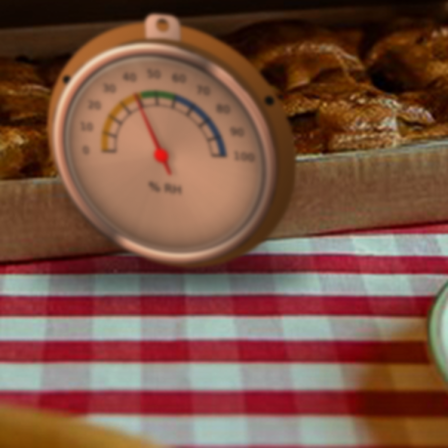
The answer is 40 %
